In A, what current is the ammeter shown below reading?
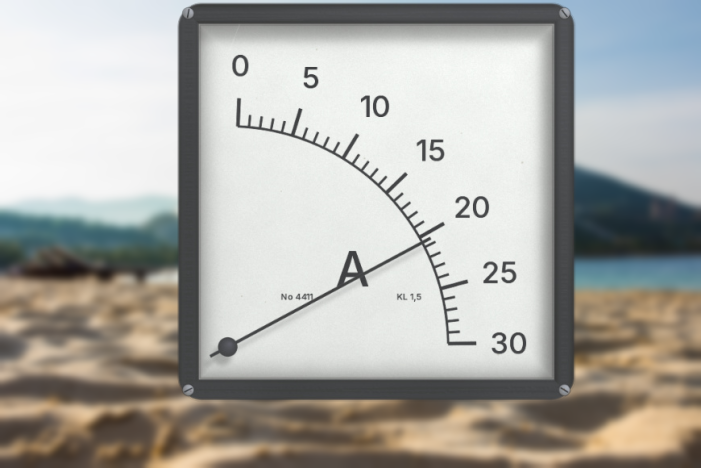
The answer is 20.5 A
